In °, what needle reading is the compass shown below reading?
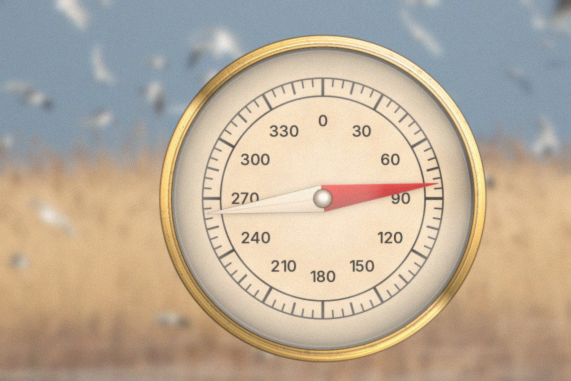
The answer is 82.5 °
